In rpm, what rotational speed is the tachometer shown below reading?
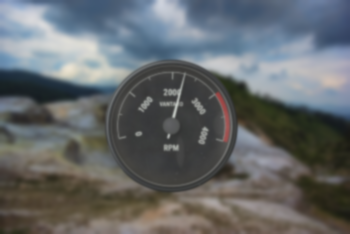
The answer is 2250 rpm
